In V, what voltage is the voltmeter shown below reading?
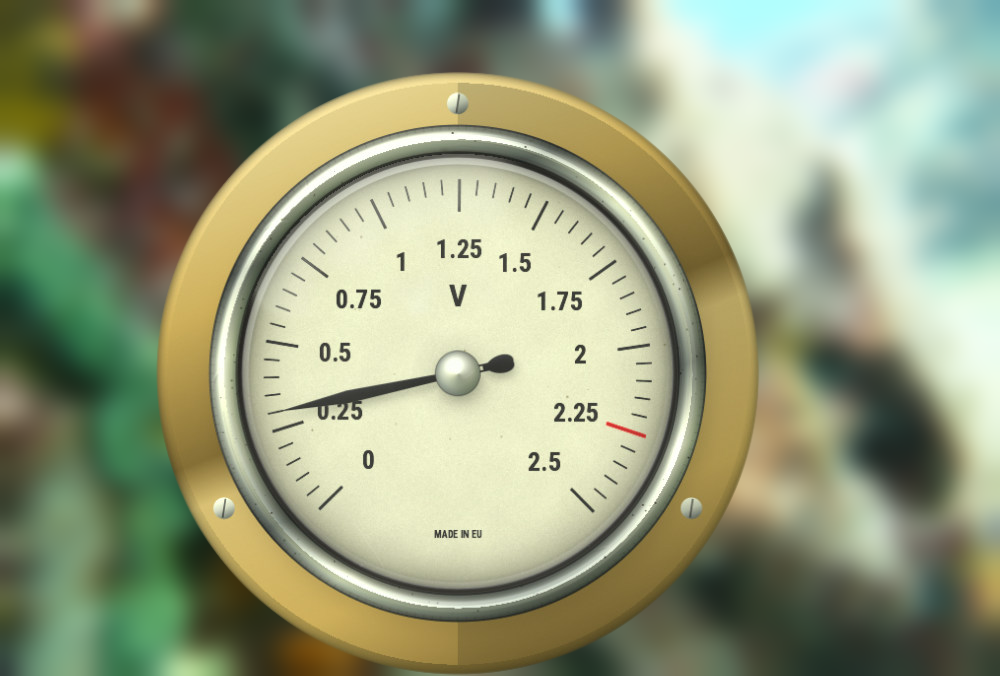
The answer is 0.3 V
